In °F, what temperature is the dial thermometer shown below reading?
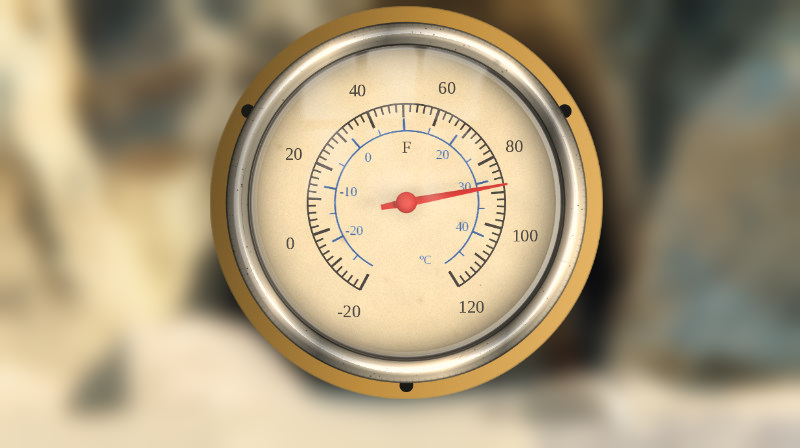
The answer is 88 °F
